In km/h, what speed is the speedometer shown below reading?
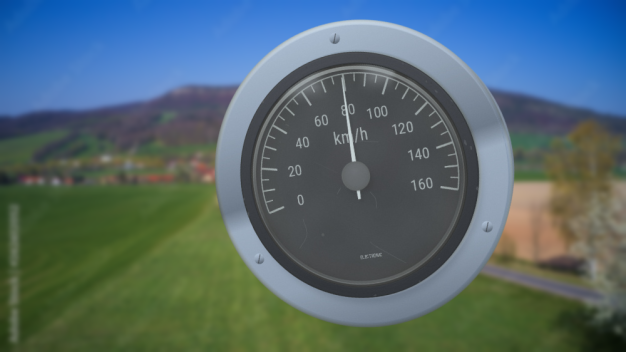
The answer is 80 km/h
